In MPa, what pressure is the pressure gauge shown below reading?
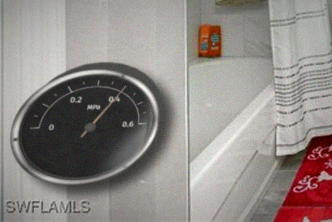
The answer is 0.4 MPa
